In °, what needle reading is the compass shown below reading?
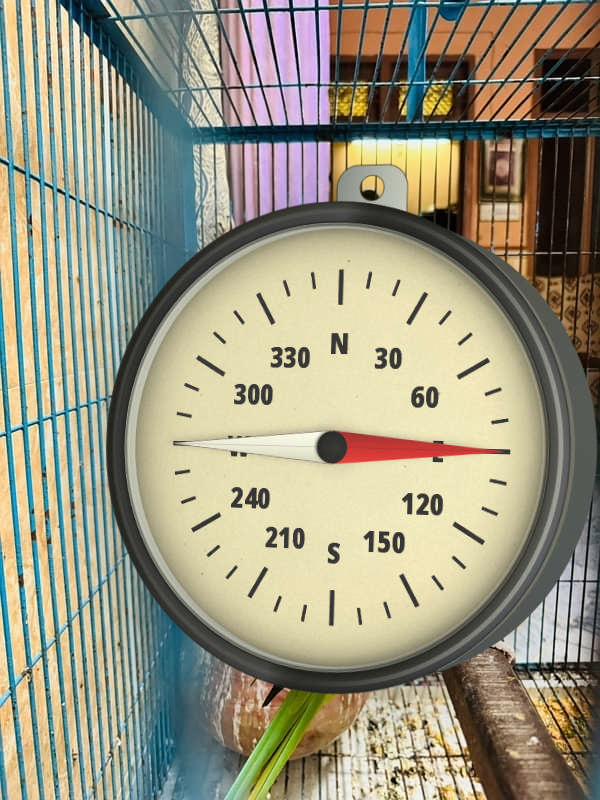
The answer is 90 °
